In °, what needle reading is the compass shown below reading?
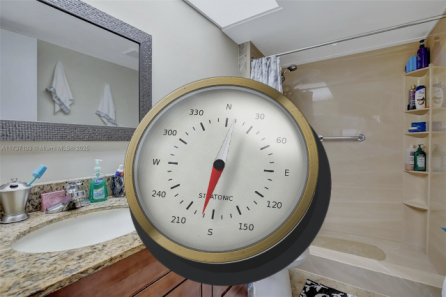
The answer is 190 °
